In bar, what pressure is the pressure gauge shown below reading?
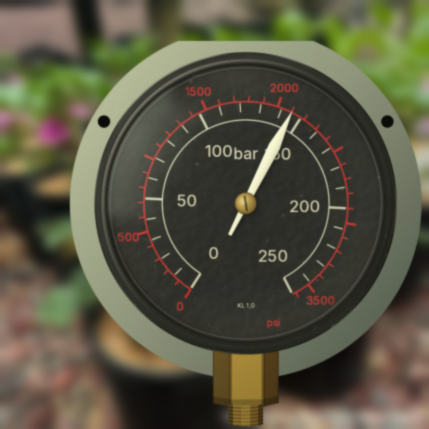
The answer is 145 bar
